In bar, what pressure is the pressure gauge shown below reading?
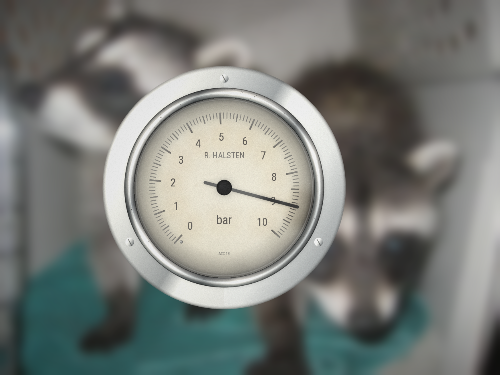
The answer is 9 bar
